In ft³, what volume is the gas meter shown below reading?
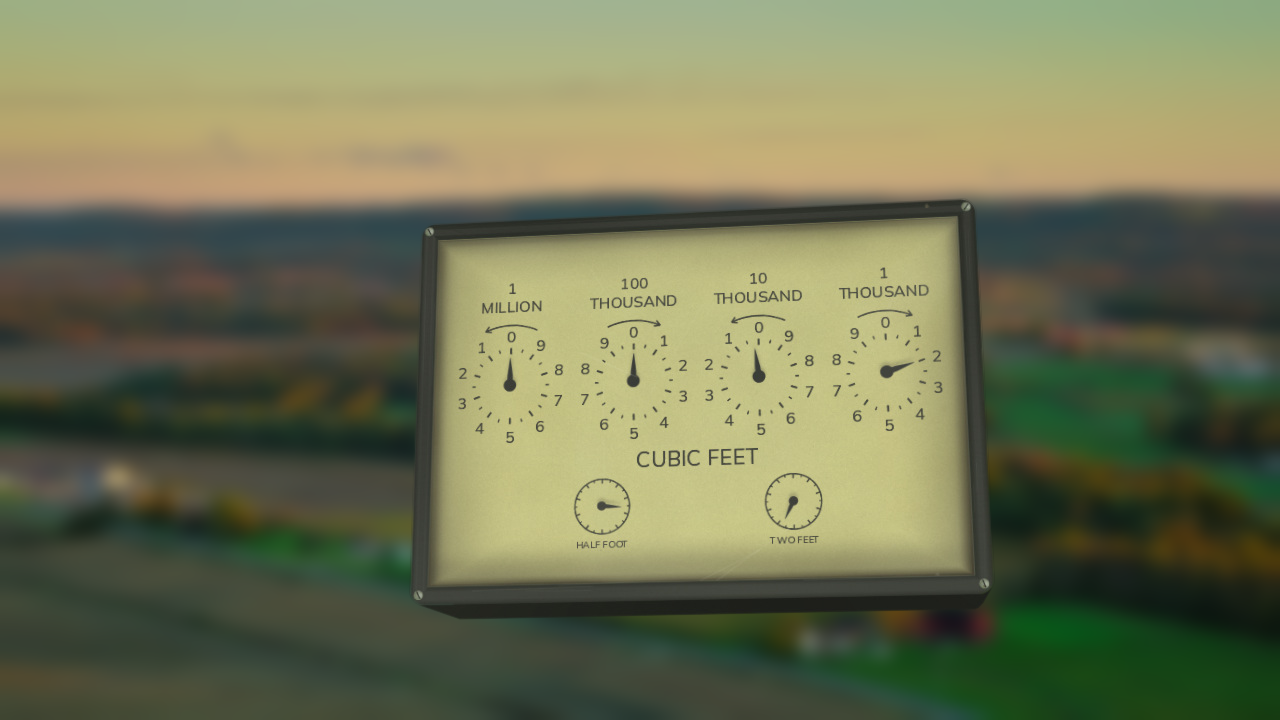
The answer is 200 ft³
